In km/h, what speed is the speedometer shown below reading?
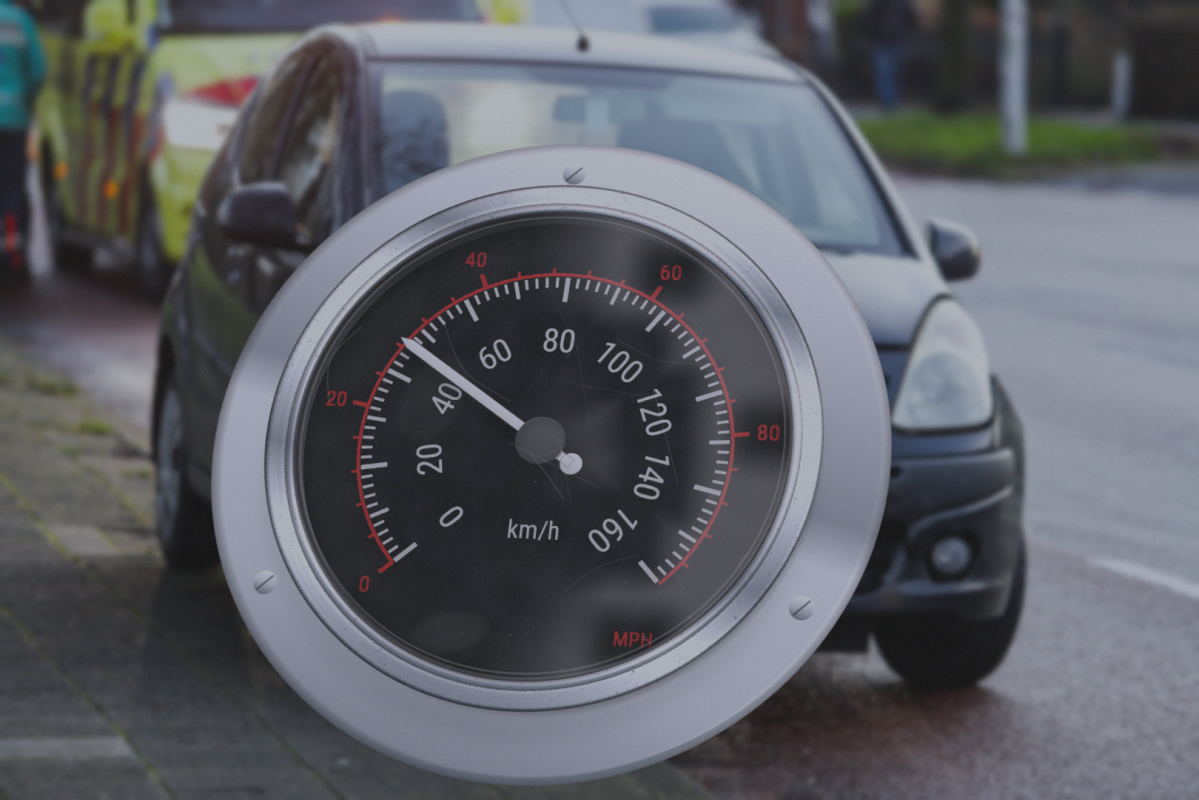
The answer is 46 km/h
